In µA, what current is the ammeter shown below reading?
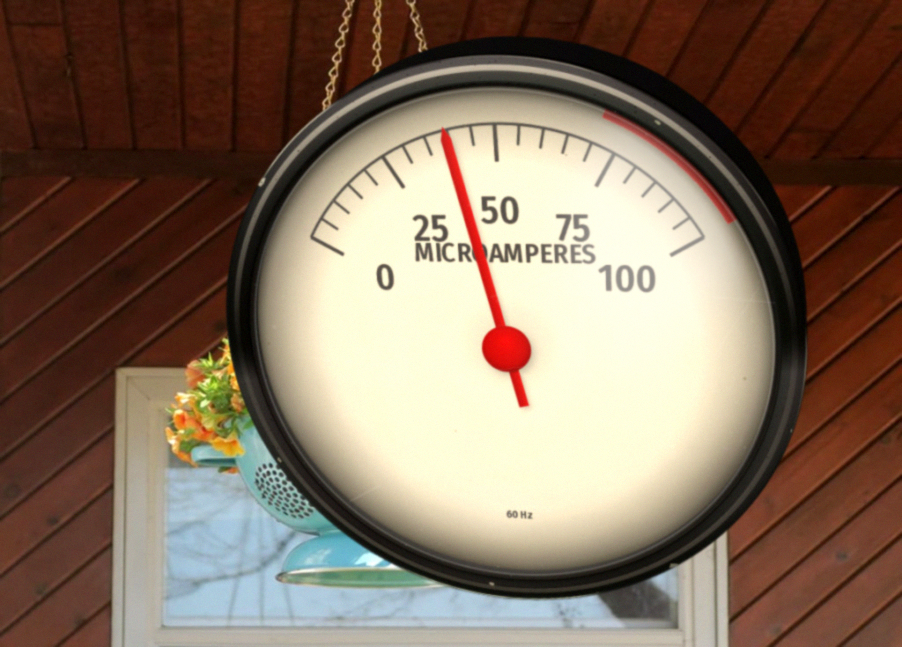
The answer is 40 µA
